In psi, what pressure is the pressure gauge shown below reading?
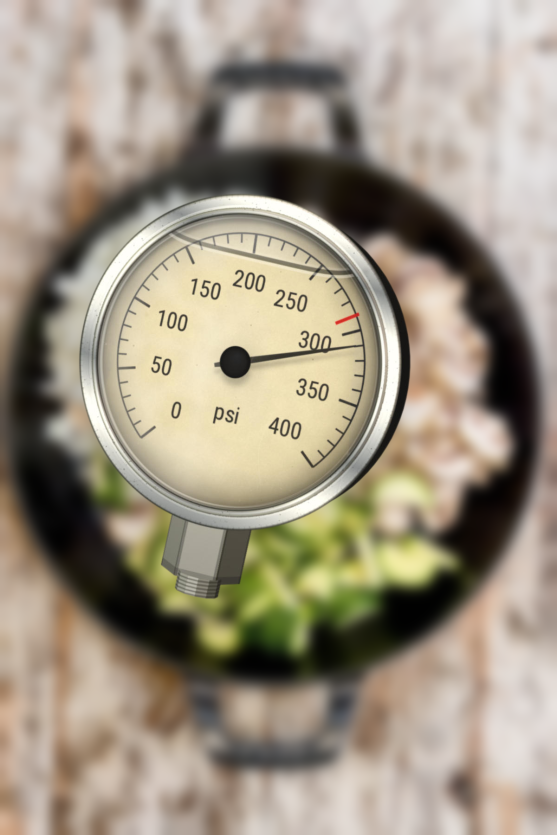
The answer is 310 psi
